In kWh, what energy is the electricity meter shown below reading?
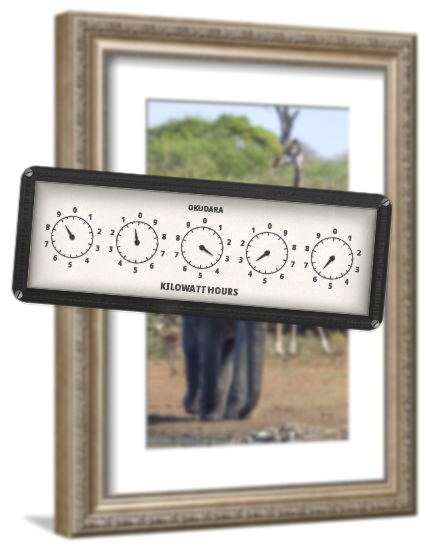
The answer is 90336 kWh
